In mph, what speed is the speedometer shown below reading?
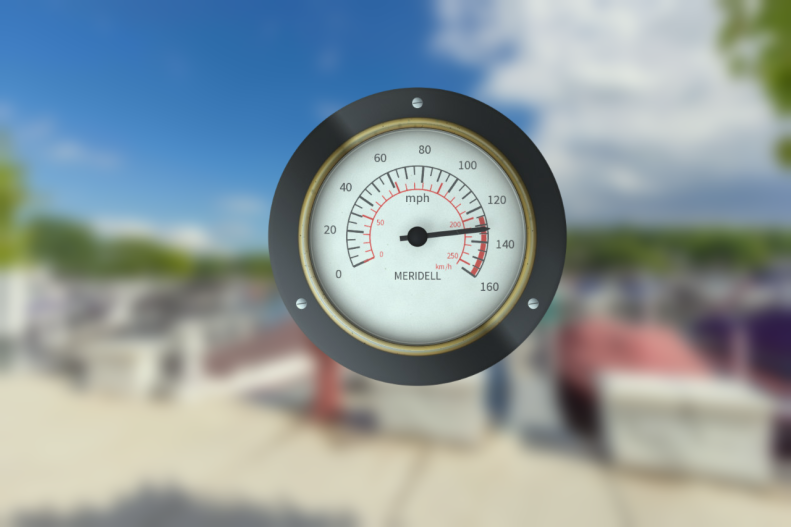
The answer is 132.5 mph
